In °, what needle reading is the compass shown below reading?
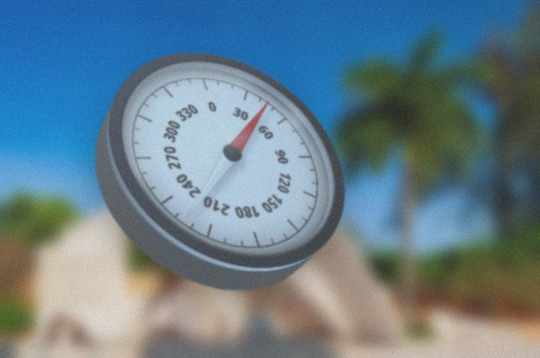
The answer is 45 °
